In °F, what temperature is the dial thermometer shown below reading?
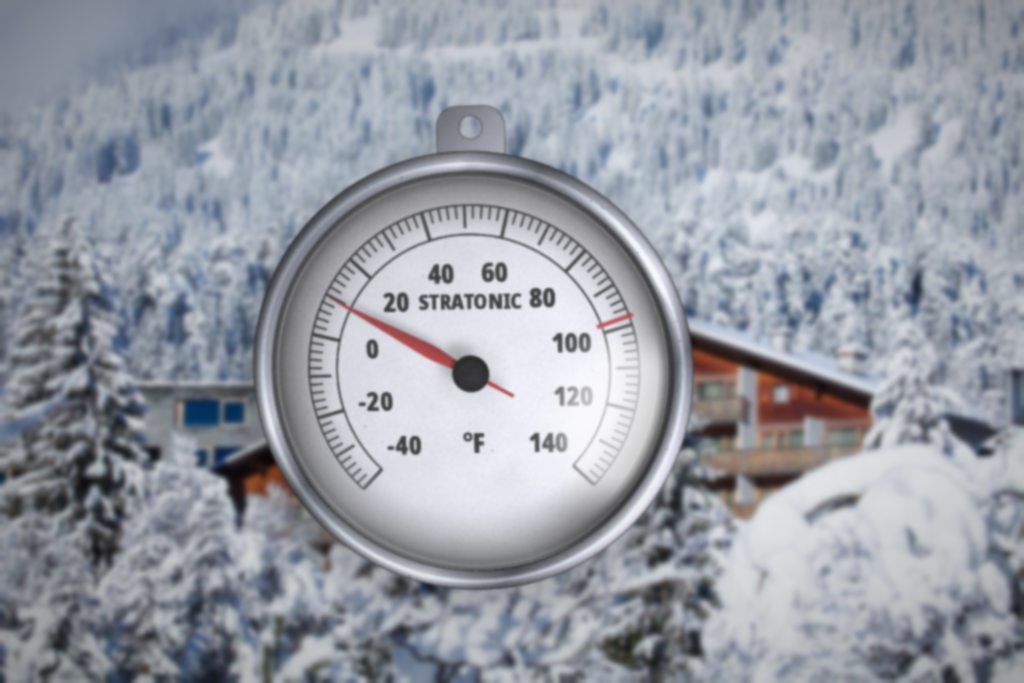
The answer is 10 °F
